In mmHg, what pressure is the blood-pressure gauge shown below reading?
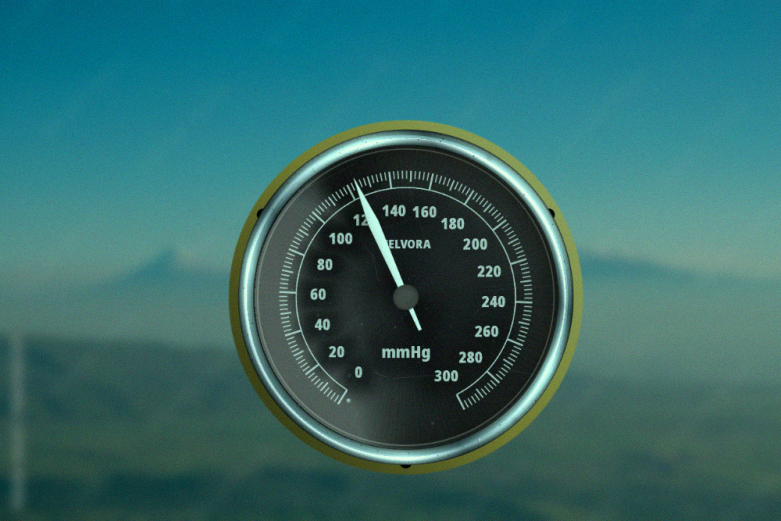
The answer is 124 mmHg
